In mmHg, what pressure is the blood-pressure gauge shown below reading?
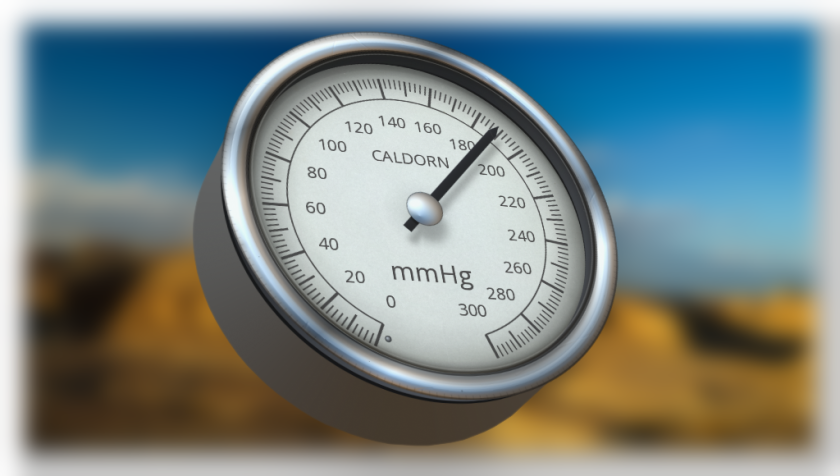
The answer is 188 mmHg
